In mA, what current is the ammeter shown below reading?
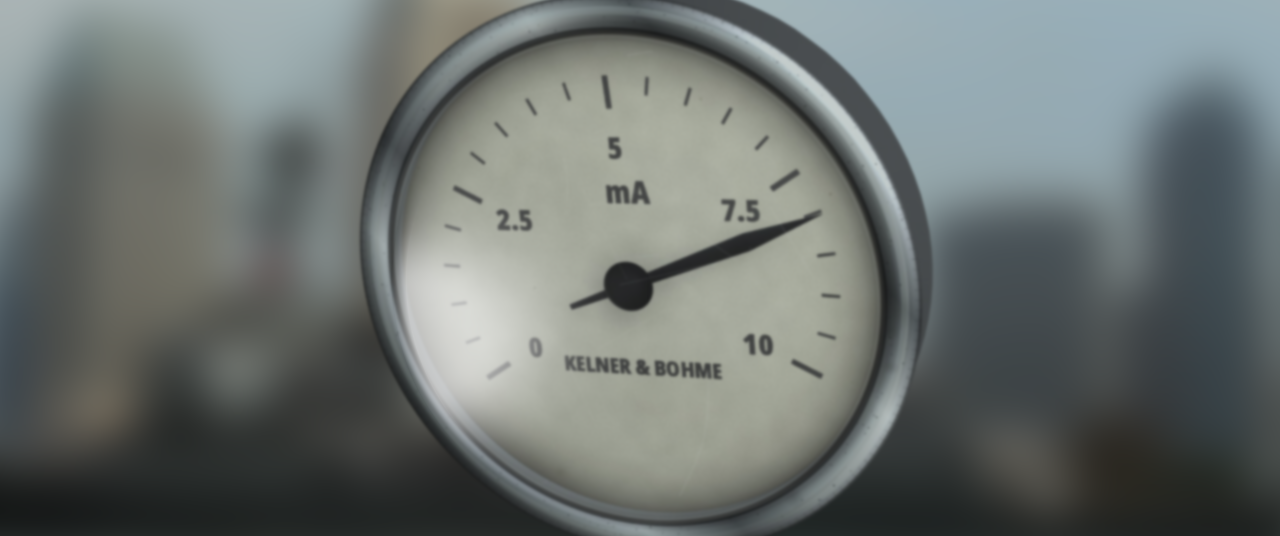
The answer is 8 mA
